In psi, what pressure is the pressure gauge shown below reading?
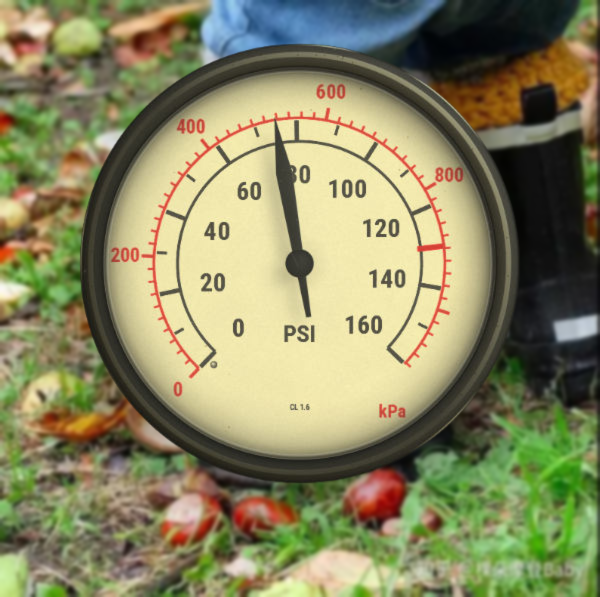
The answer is 75 psi
